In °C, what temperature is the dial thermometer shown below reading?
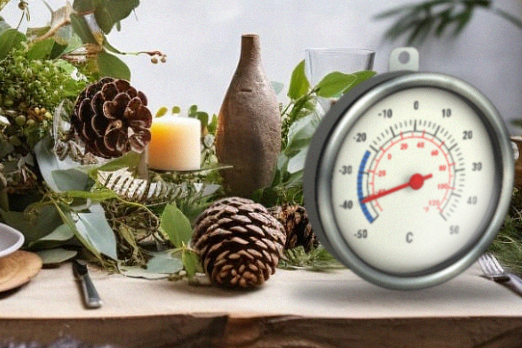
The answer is -40 °C
